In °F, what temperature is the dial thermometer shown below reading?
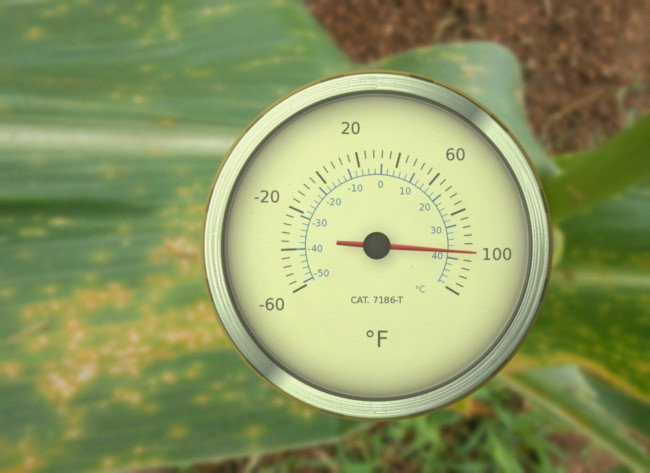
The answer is 100 °F
